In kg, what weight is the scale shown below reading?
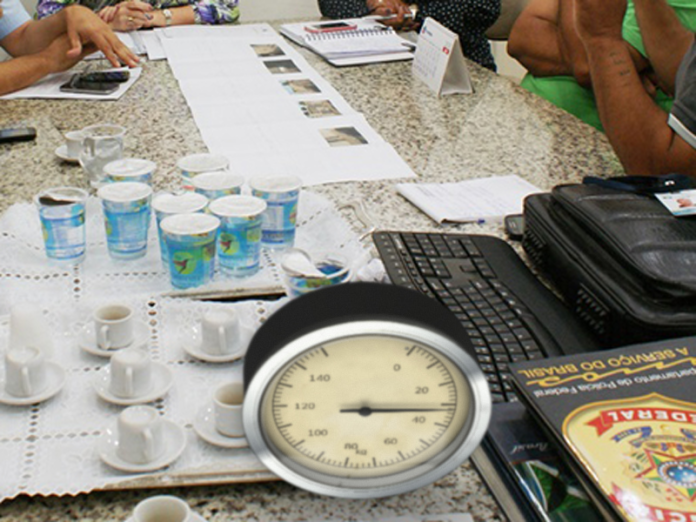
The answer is 30 kg
